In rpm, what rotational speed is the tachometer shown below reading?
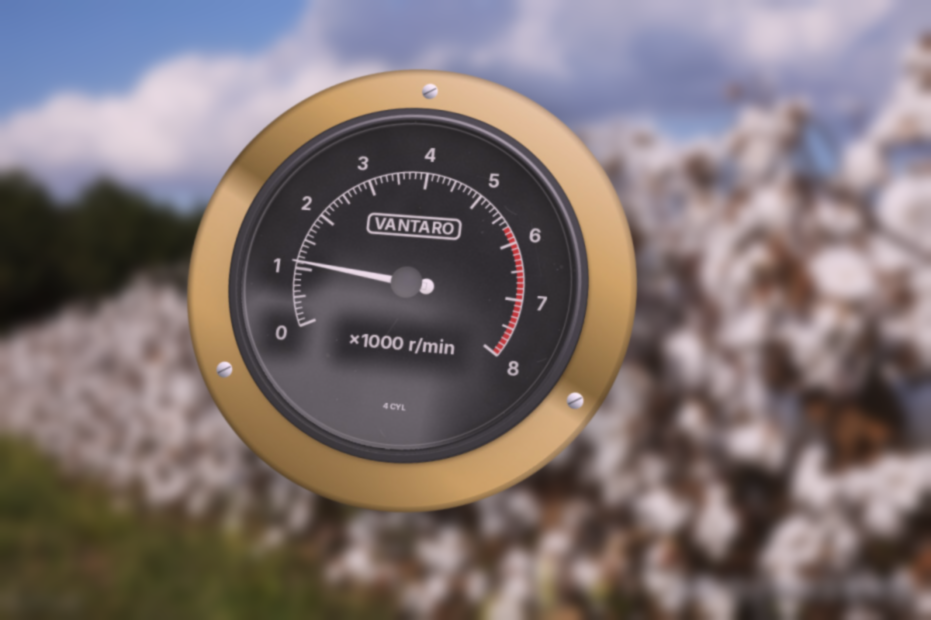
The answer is 1100 rpm
